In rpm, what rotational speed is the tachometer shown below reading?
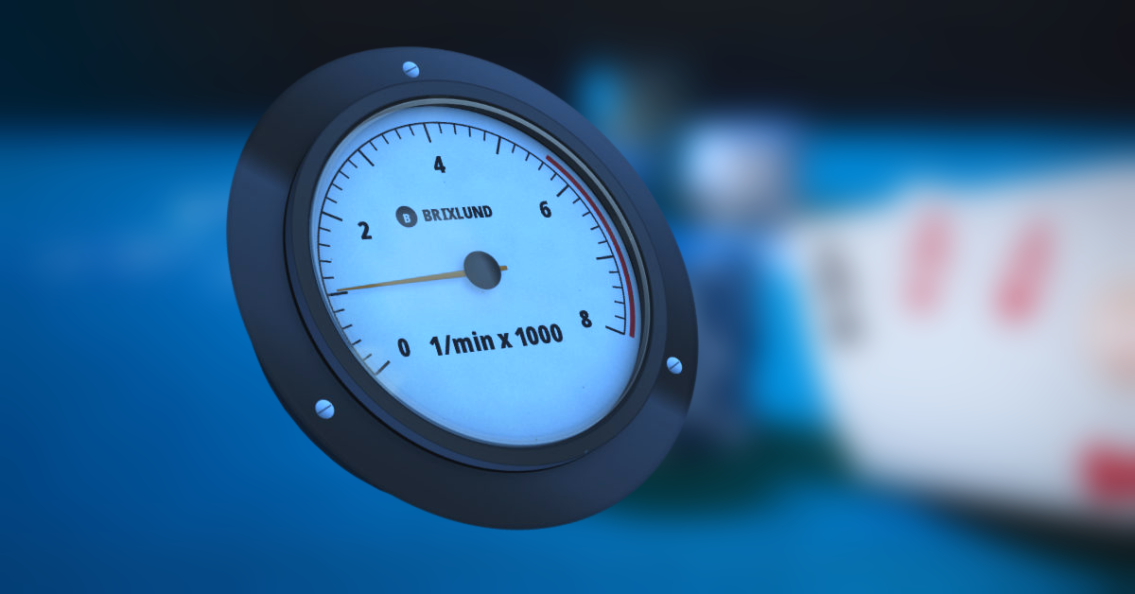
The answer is 1000 rpm
